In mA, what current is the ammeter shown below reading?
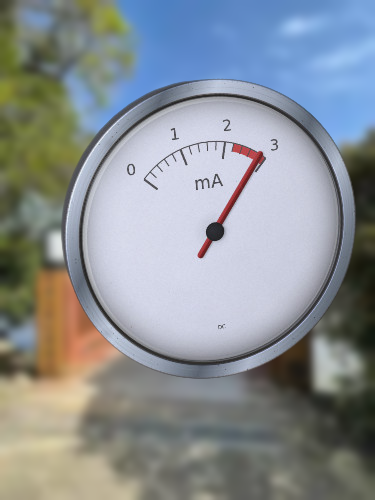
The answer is 2.8 mA
